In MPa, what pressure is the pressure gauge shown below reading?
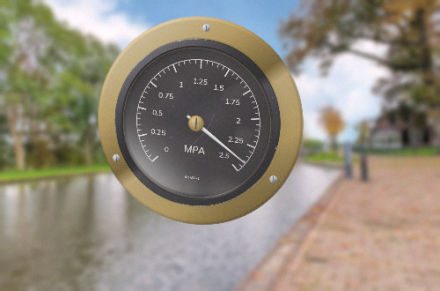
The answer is 2.4 MPa
